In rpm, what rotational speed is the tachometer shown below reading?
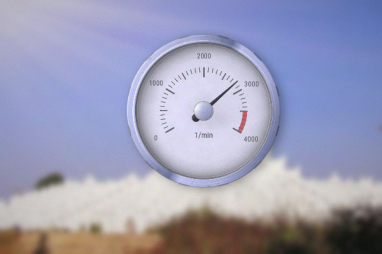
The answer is 2800 rpm
